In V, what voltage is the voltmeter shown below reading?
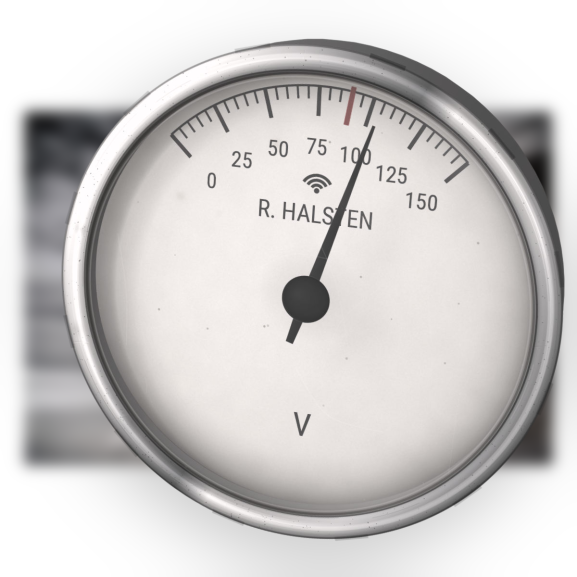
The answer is 105 V
